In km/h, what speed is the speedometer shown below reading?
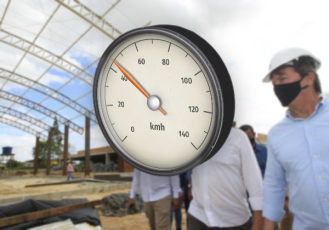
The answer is 45 km/h
